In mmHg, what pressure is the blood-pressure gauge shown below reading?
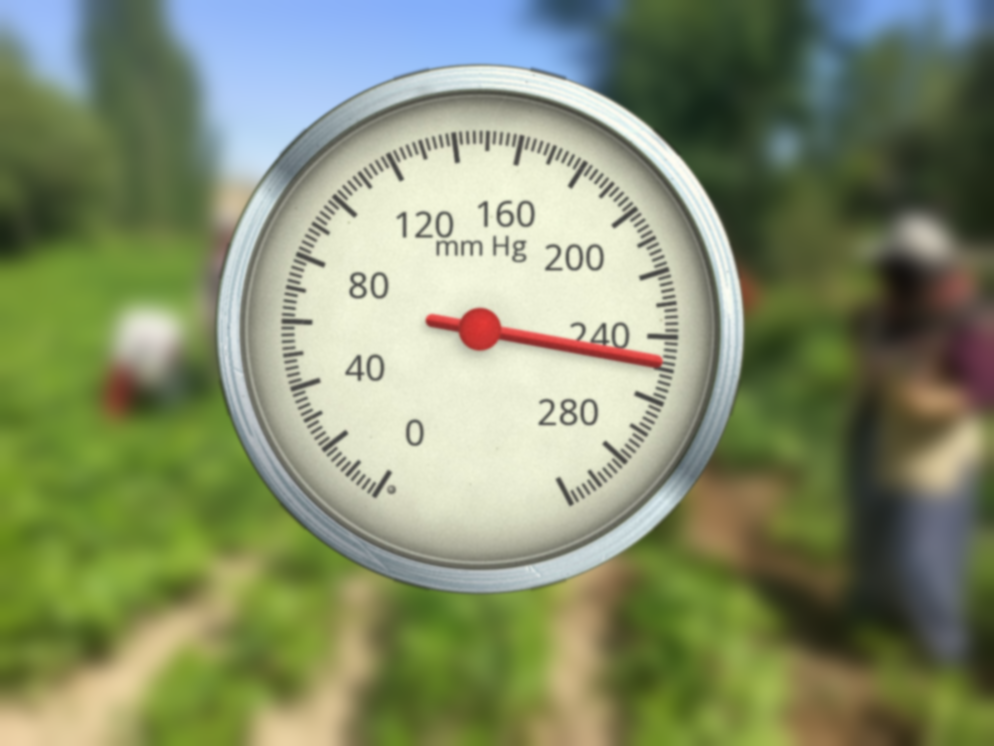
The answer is 248 mmHg
